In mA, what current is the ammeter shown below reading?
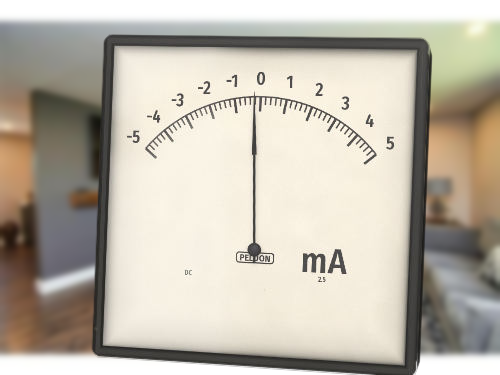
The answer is -0.2 mA
